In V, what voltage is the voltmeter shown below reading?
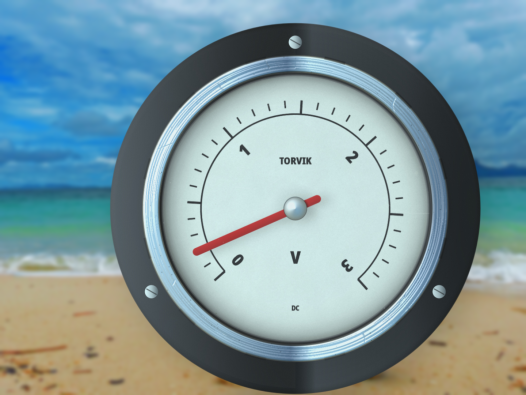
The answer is 0.2 V
